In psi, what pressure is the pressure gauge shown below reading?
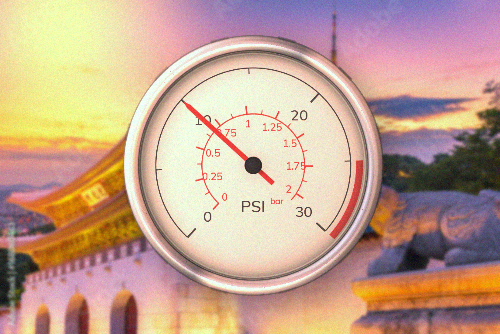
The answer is 10 psi
